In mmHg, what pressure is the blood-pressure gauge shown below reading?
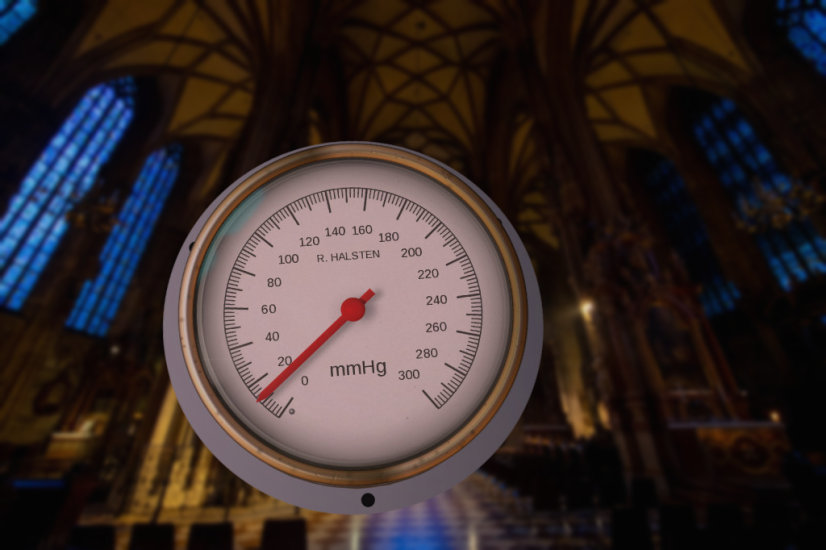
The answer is 12 mmHg
